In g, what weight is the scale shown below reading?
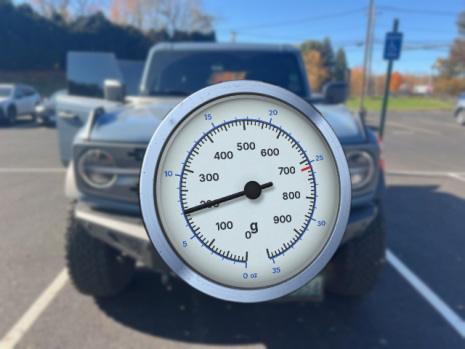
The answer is 200 g
